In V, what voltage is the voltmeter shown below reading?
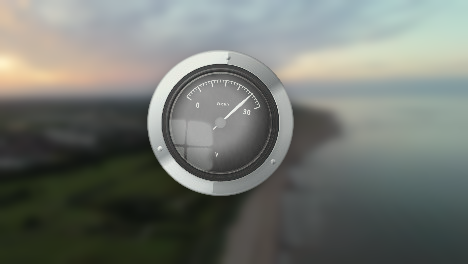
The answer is 25 V
